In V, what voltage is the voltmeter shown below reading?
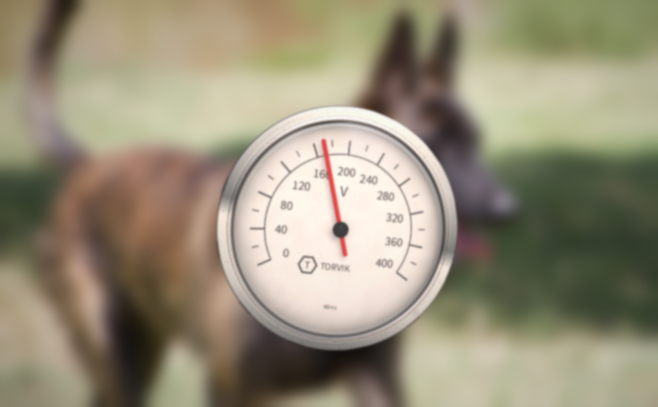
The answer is 170 V
